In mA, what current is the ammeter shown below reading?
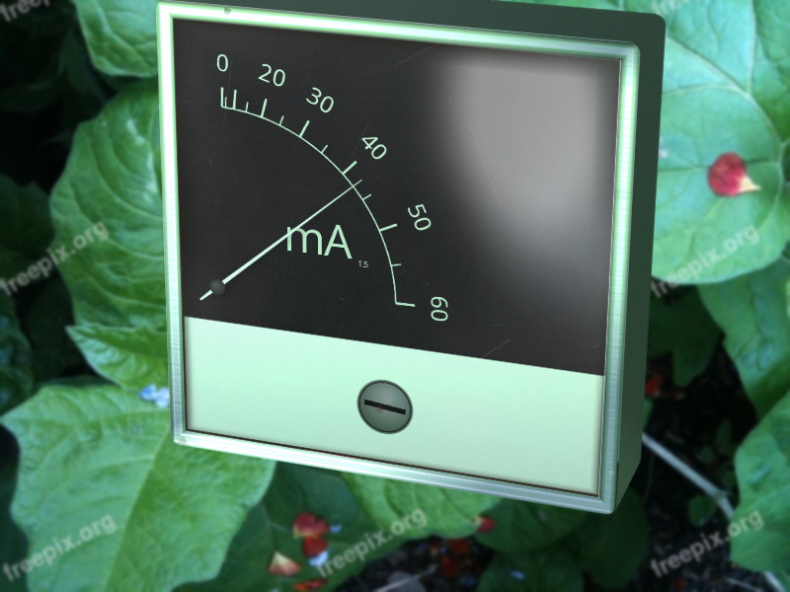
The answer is 42.5 mA
